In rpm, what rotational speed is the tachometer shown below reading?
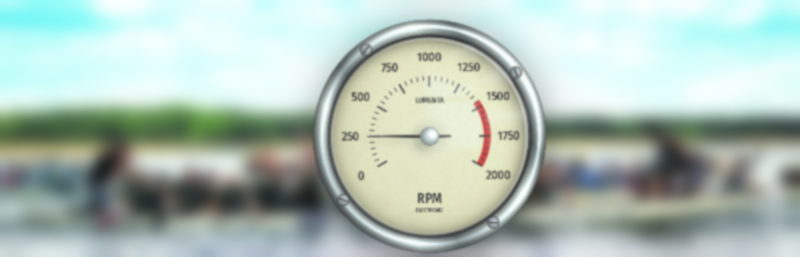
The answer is 250 rpm
